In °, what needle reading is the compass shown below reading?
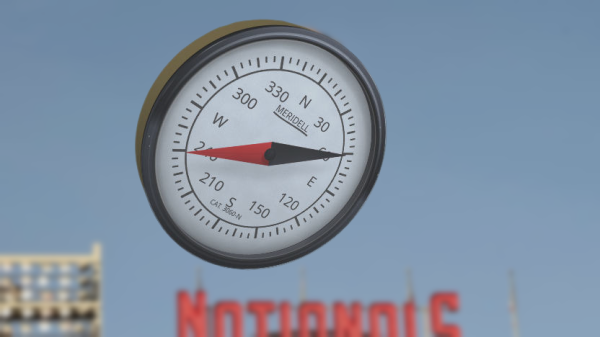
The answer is 240 °
